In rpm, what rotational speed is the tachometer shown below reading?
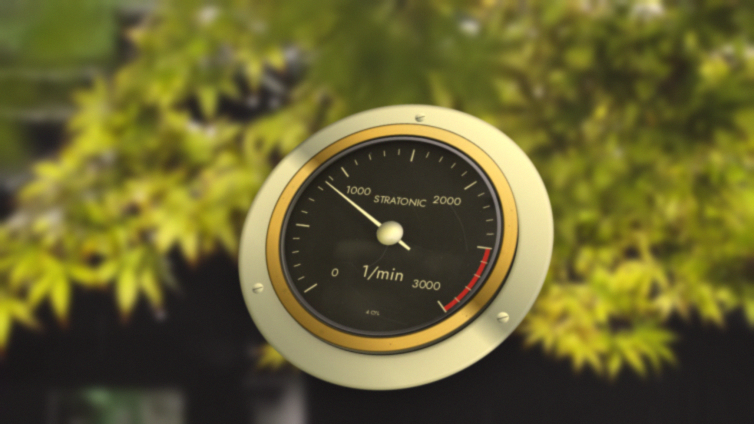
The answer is 850 rpm
